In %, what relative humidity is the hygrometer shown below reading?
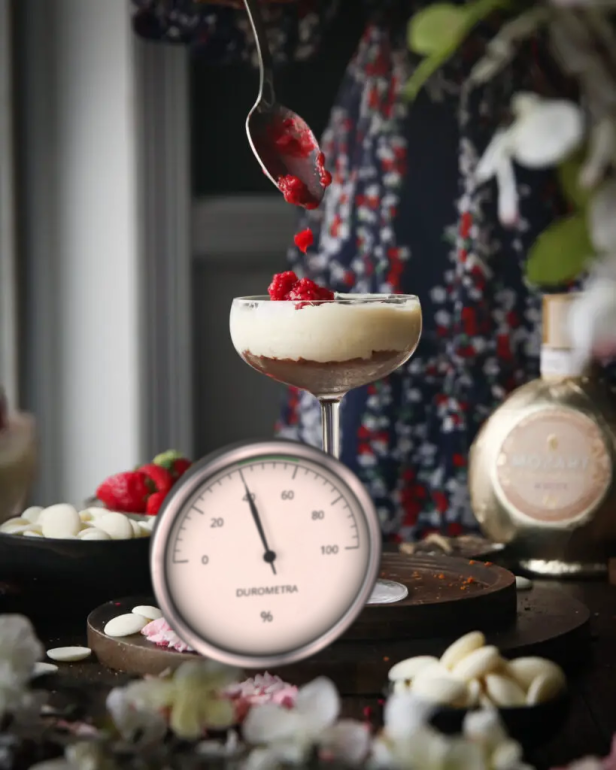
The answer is 40 %
